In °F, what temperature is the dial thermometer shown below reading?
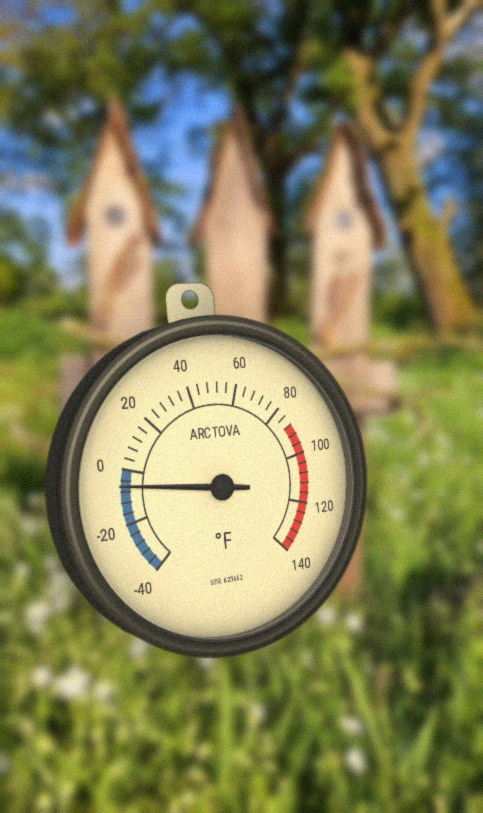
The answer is -6 °F
